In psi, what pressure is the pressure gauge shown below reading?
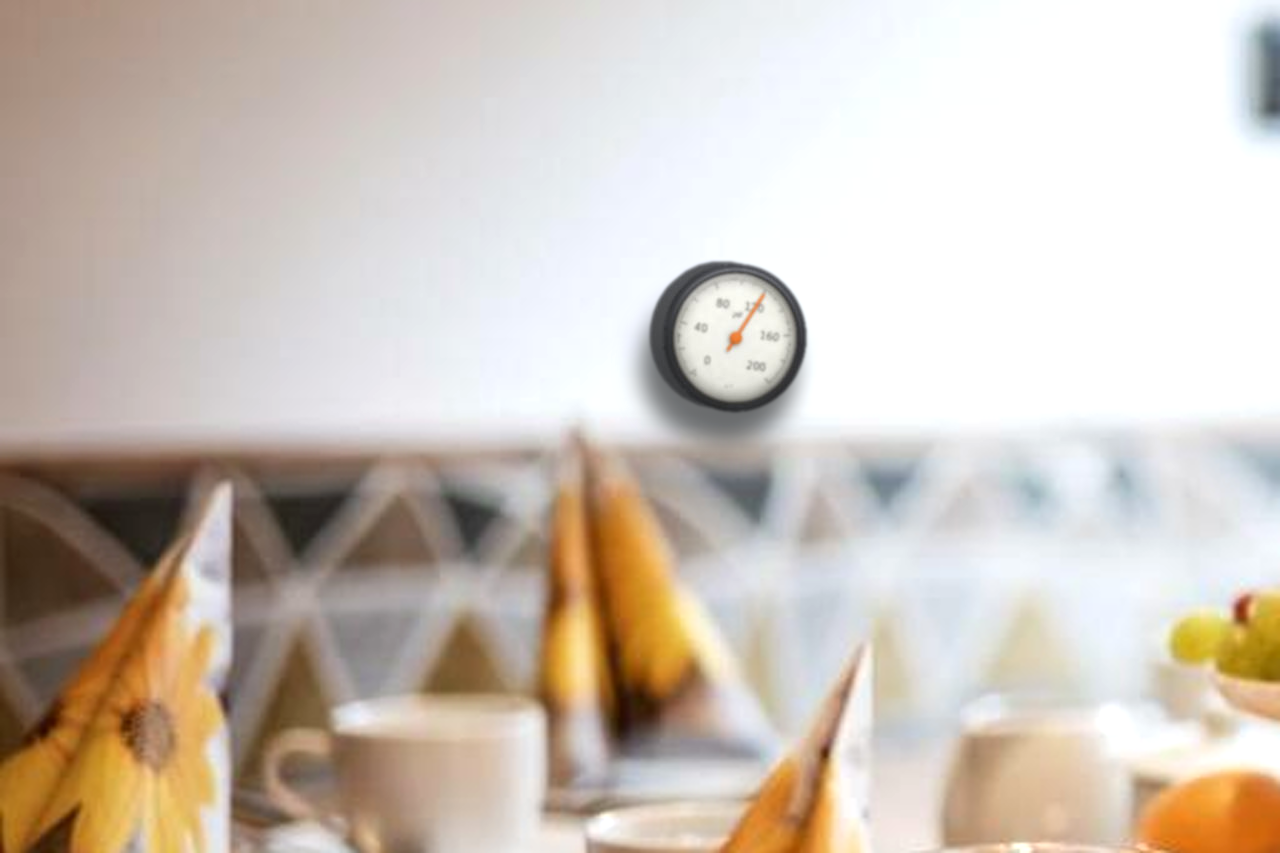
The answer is 120 psi
